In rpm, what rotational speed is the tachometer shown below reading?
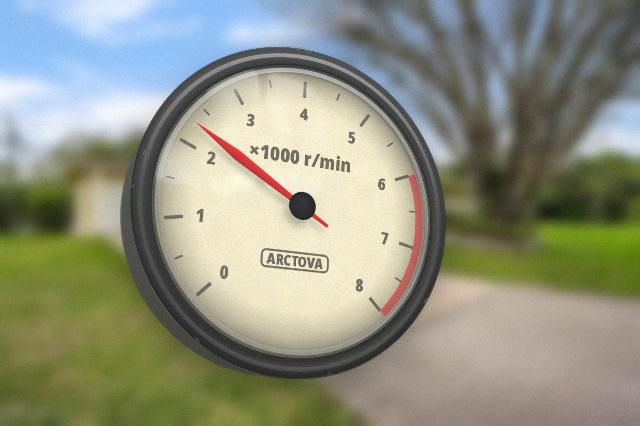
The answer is 2250 rpm
